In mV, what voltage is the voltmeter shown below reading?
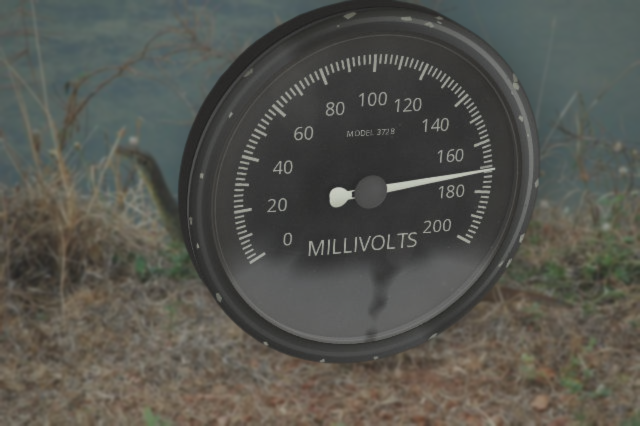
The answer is 170 mV
